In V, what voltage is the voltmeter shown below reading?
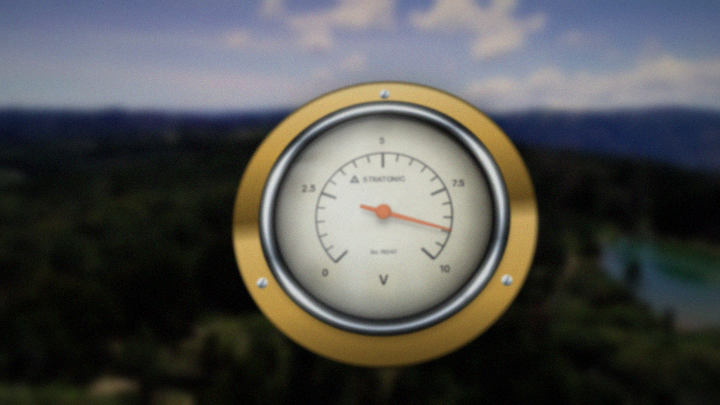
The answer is 9 V
